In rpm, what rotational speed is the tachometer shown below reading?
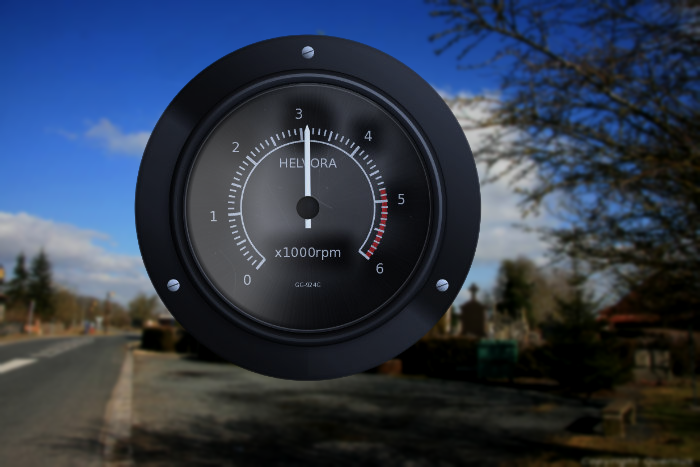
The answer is 3100 rpm
